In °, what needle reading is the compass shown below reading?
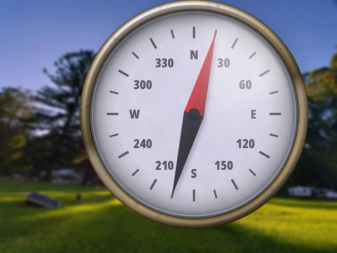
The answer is 15 °
